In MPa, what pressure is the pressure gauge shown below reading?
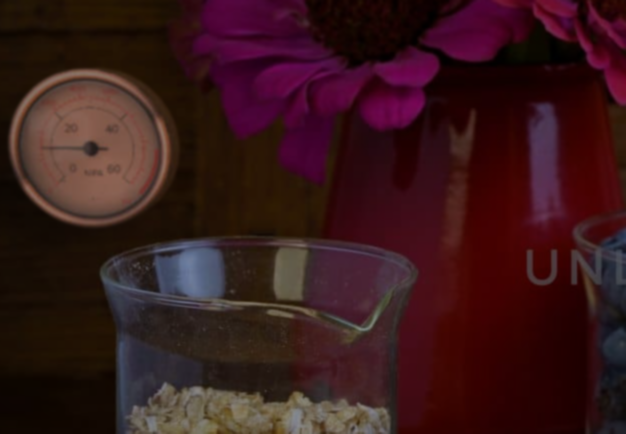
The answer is 10 MPa
